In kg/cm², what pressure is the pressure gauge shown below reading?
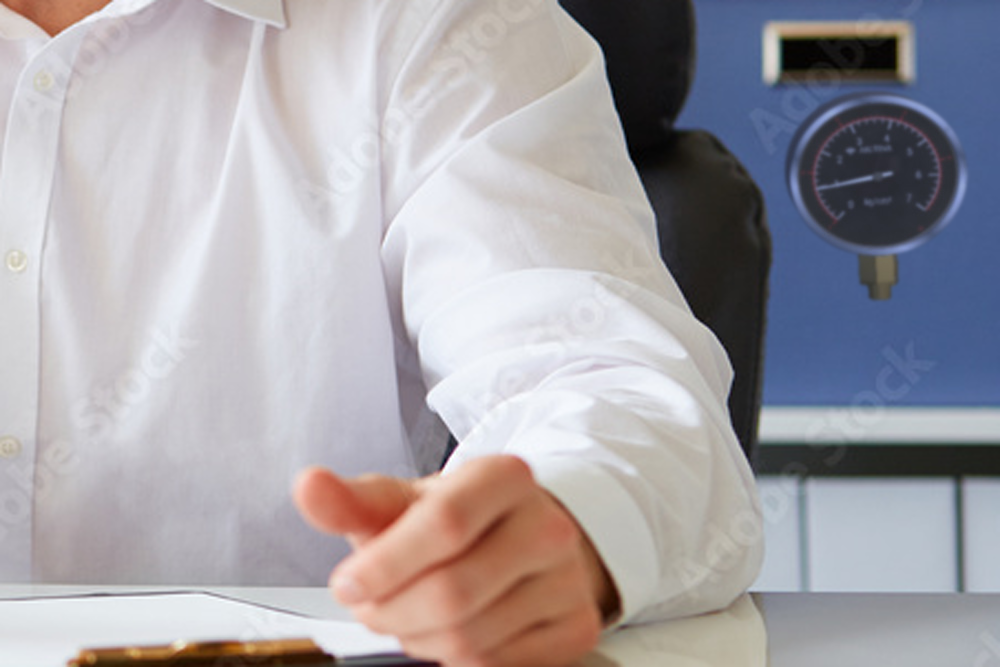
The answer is 1 kg/cm²
